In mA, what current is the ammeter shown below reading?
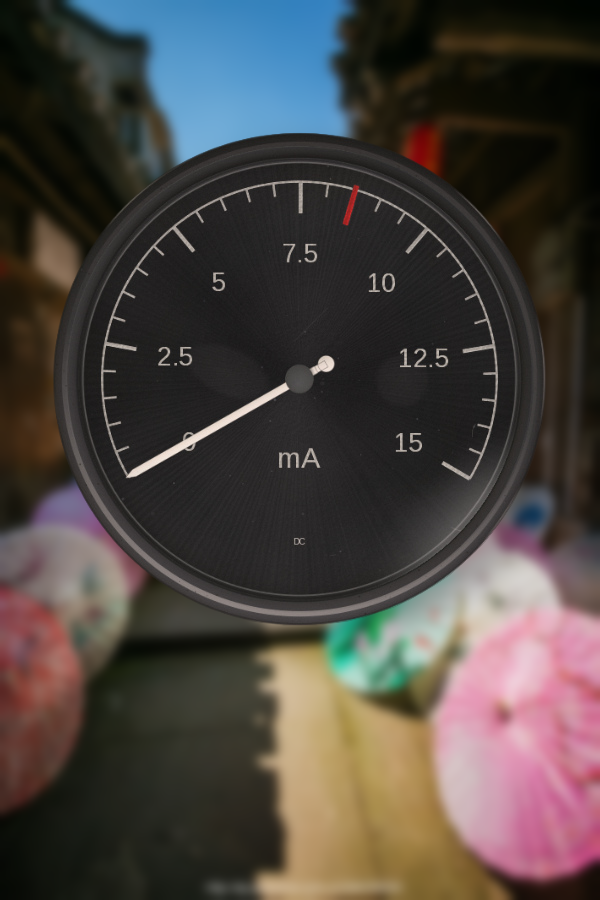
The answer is 0 mA
